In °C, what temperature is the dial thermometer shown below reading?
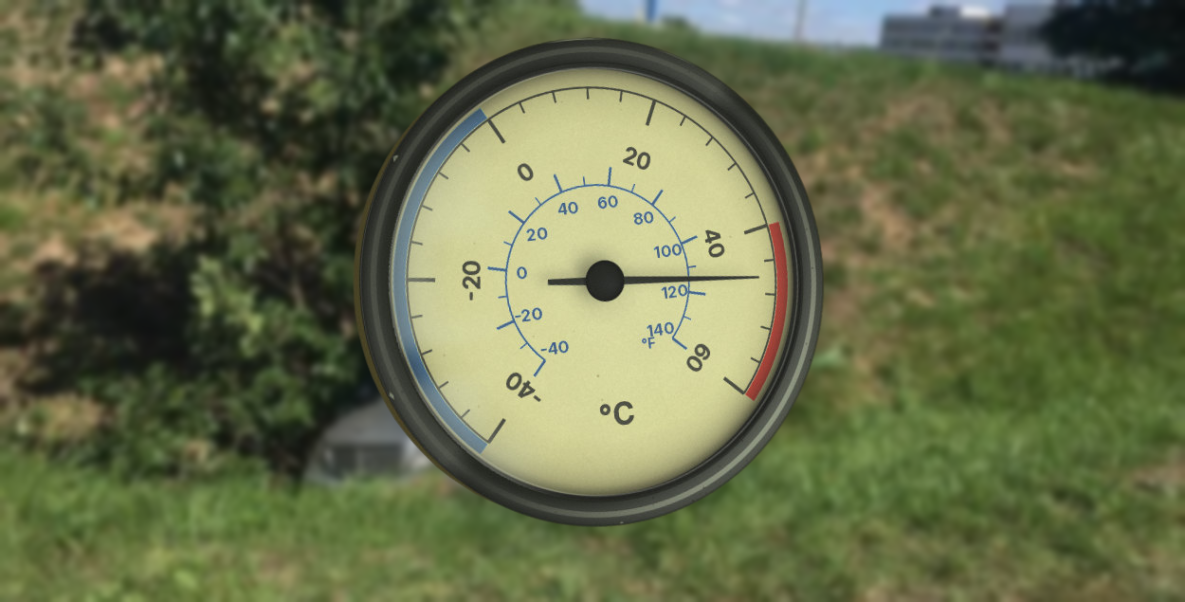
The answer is 46 °C
